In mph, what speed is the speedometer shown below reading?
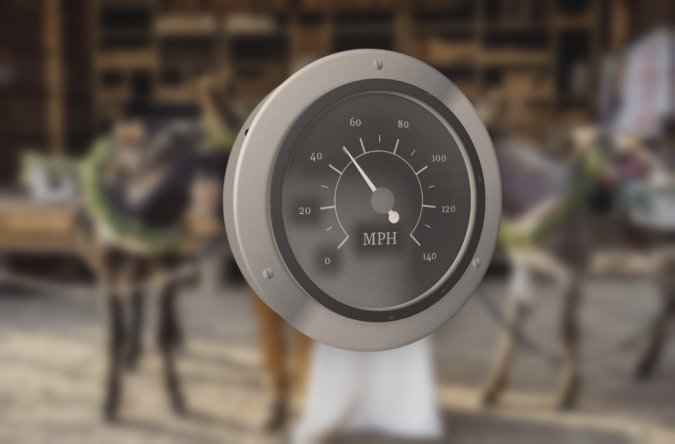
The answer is 50 mph
